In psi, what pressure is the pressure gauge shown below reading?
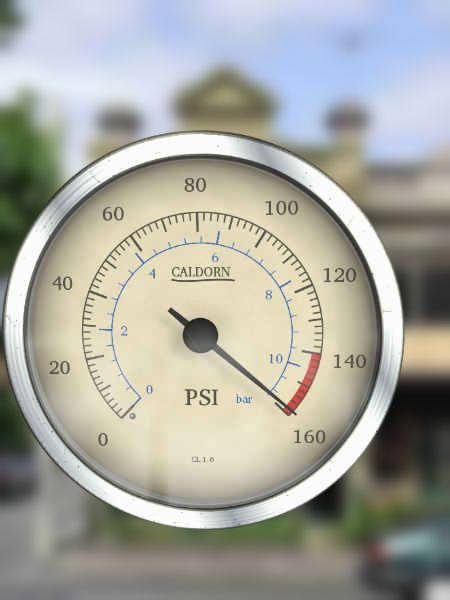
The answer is 158 psi
